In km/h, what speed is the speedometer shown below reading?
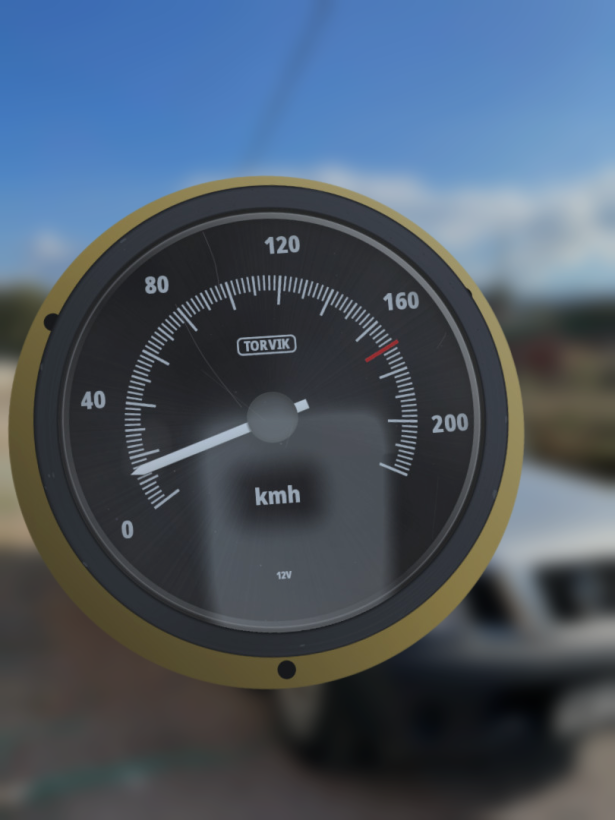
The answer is 14 km/h
